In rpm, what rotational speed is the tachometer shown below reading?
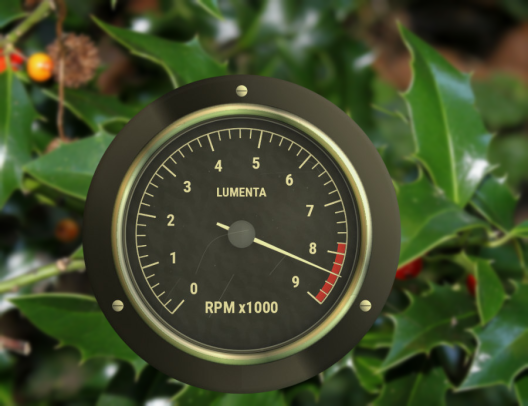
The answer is 8400 rpm
